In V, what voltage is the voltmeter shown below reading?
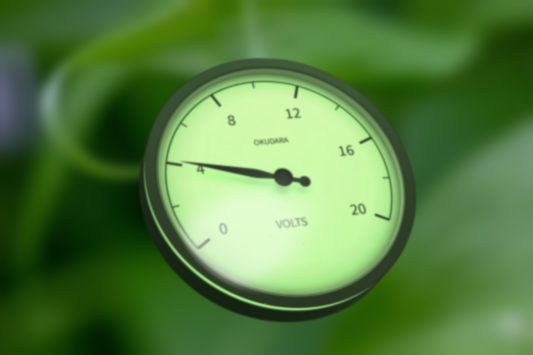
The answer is 4 V
